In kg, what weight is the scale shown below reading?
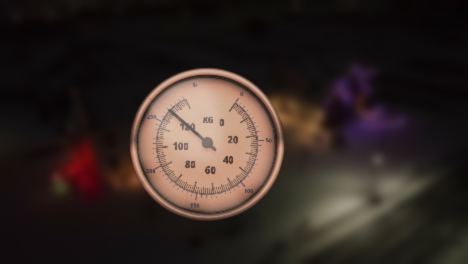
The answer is 120 kg
